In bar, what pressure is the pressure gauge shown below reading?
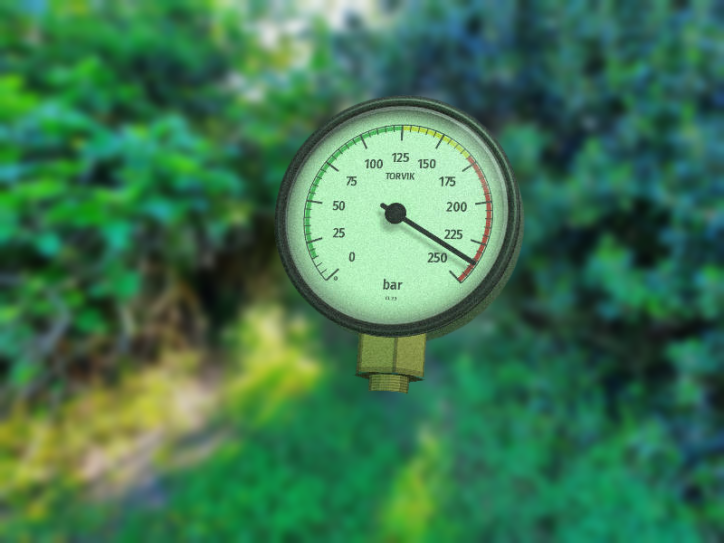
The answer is 237.5 bar
